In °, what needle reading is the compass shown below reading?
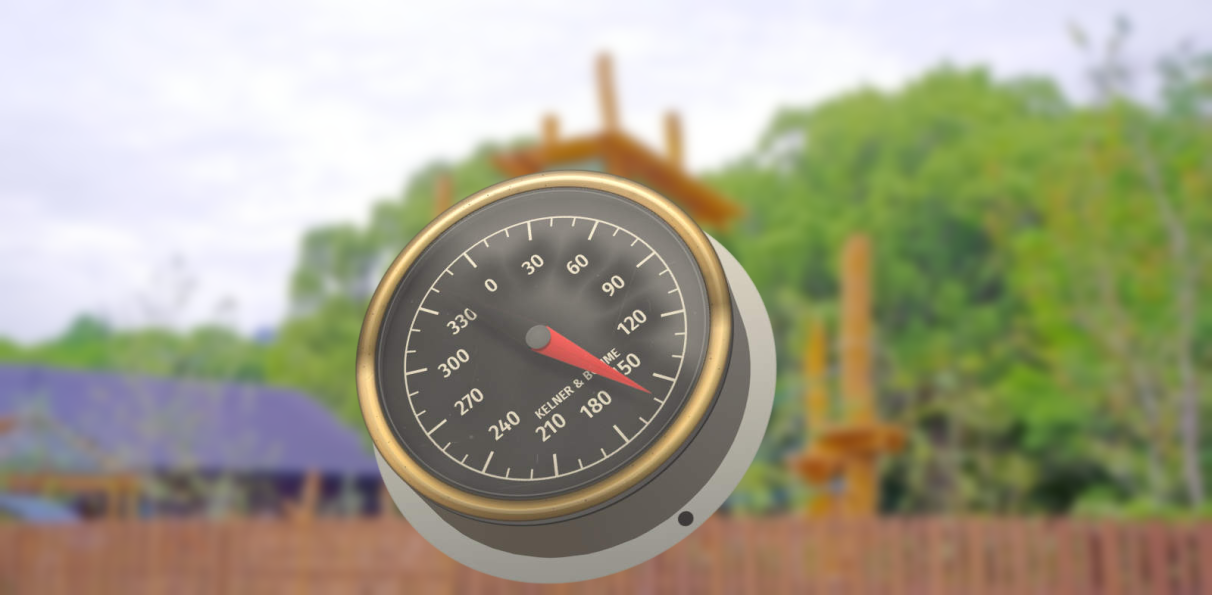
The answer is 160 °
